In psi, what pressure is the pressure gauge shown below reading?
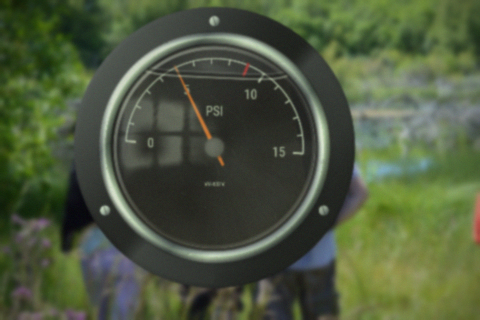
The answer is 5 psi
